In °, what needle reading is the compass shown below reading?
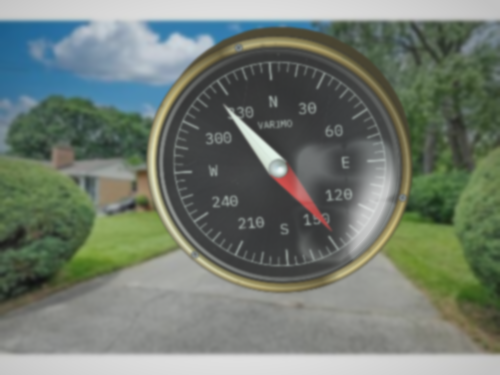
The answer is 145 °
